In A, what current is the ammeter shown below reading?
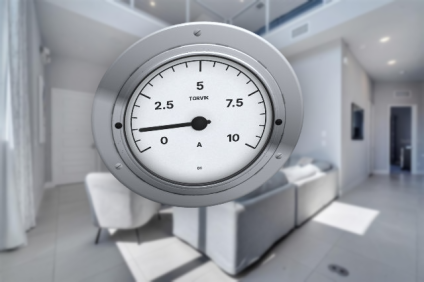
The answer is 1 A
